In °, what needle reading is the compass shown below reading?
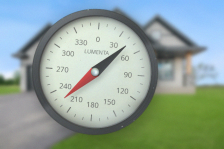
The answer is 225 °
